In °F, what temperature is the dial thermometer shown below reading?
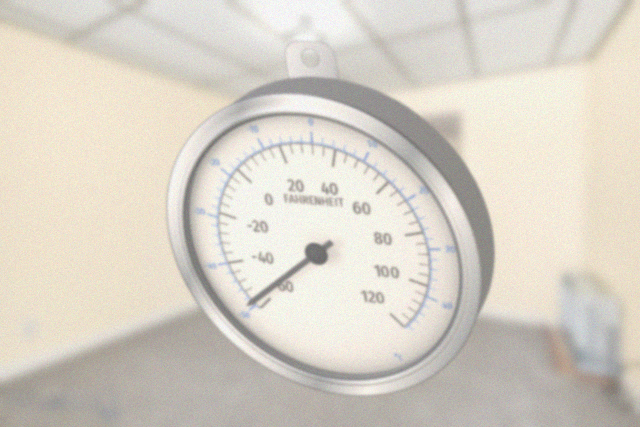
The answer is -56 °F
